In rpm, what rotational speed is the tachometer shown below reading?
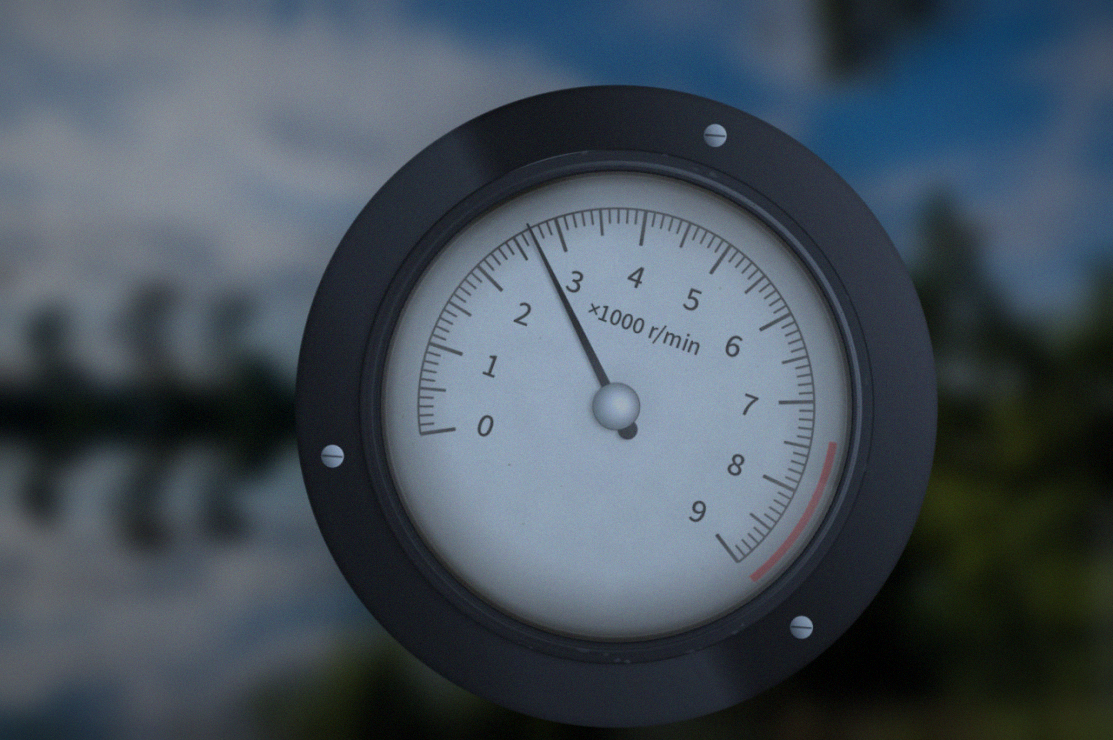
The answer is 2700 rpm
